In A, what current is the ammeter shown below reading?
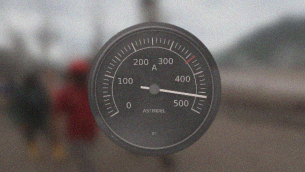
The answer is 460 A
